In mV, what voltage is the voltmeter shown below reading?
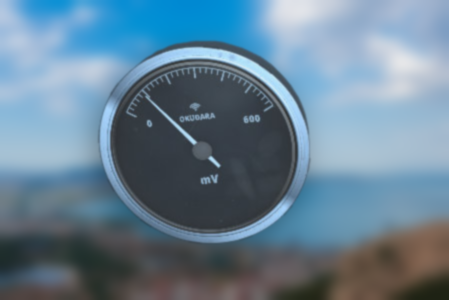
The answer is 100 mV
